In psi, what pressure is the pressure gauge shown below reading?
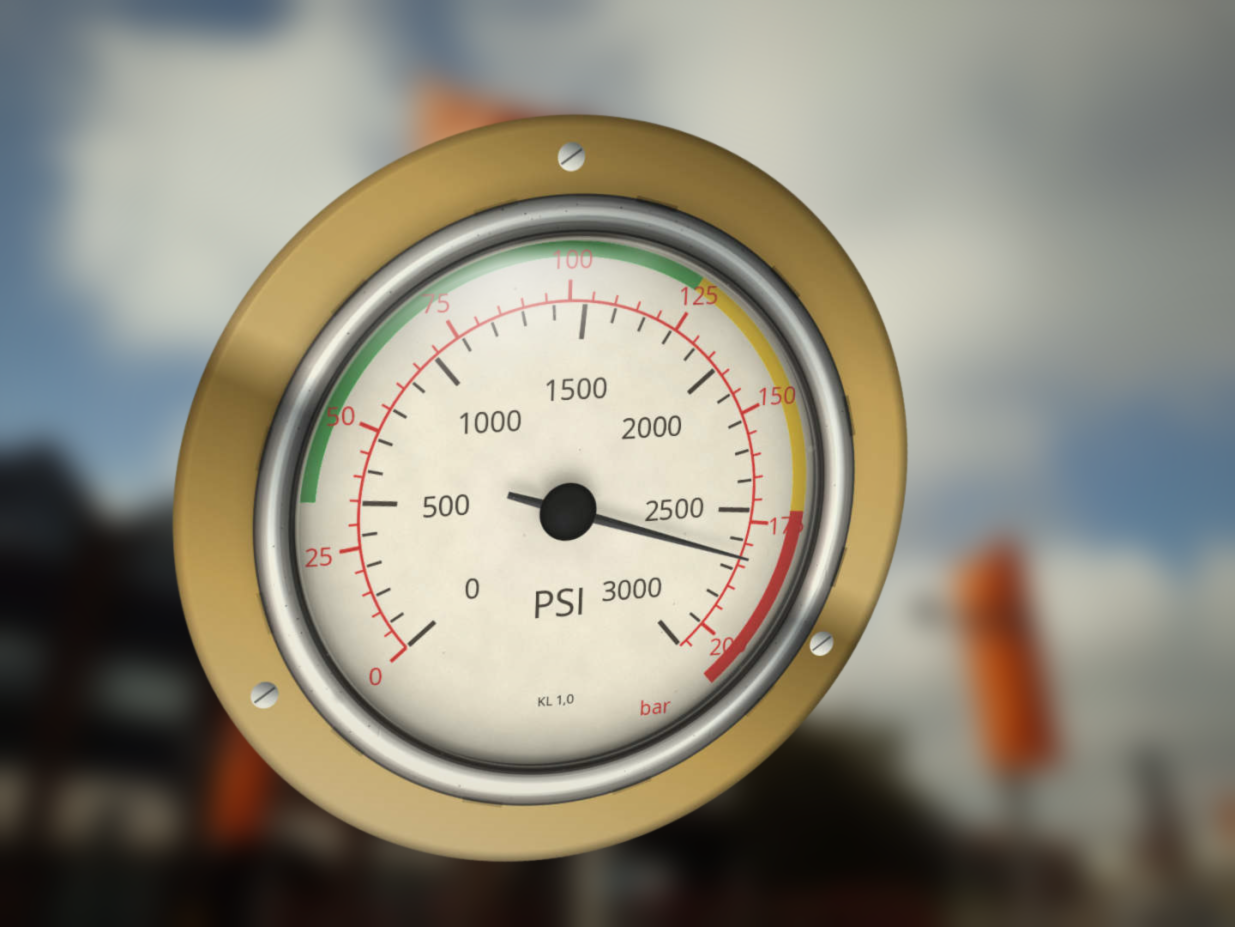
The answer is 2650 psi
